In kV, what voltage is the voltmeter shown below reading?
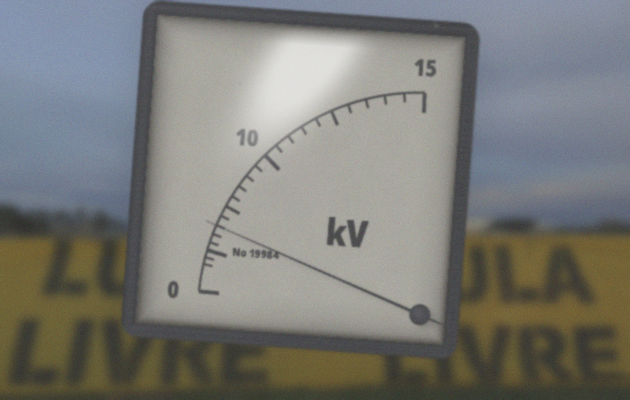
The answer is 6.5 kV
